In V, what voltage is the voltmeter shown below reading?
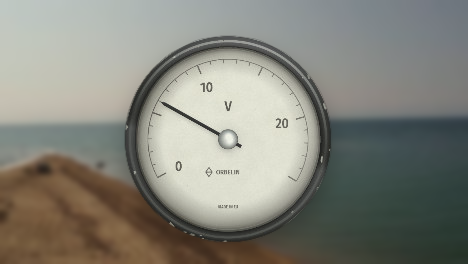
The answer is 6 V
